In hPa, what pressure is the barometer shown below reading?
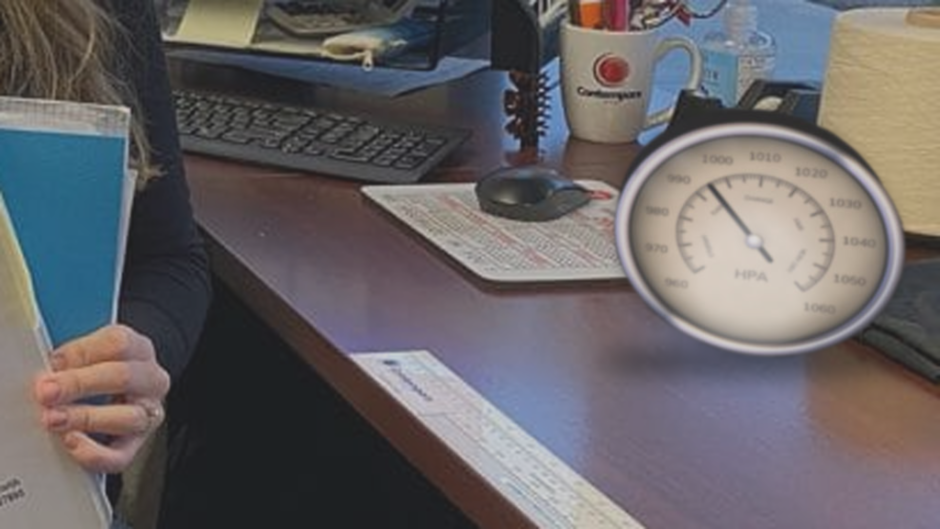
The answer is 995 hPa
